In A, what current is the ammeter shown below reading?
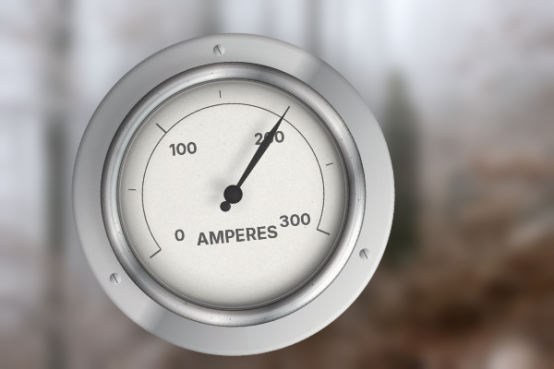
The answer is 200 A
